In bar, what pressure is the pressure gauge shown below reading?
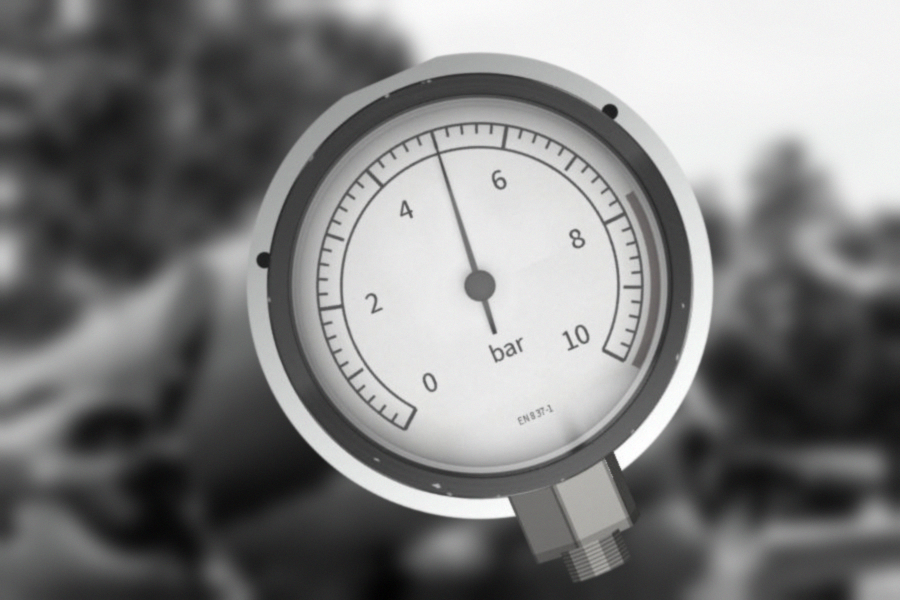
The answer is 5 bar
